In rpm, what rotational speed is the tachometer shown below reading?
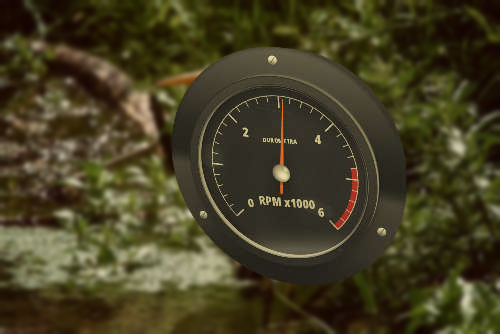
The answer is 3100 rpm
